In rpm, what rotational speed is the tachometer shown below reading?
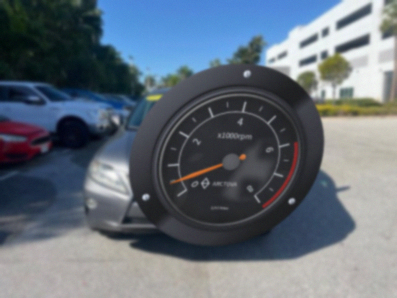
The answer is 500 rpm
